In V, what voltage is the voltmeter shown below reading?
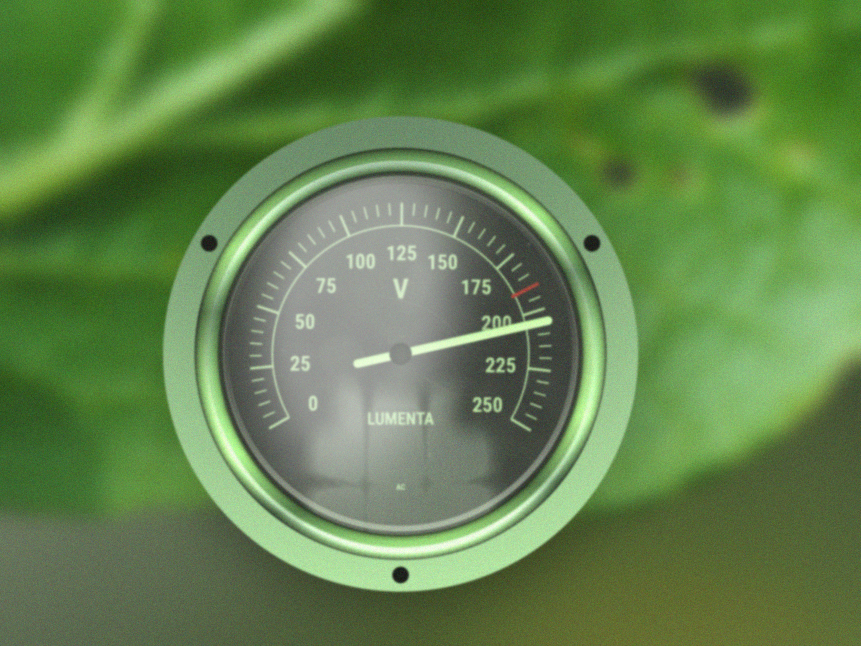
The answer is 205 V
